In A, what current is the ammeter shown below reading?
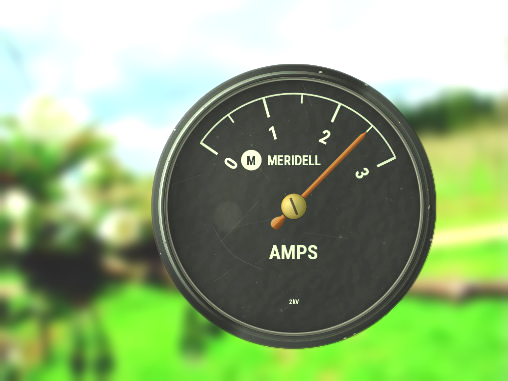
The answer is 2.5 A
